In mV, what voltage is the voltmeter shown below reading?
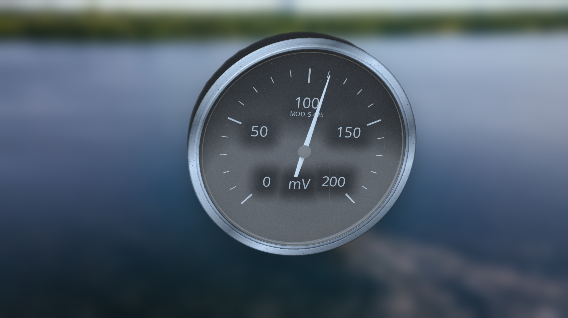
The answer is 110 mV
